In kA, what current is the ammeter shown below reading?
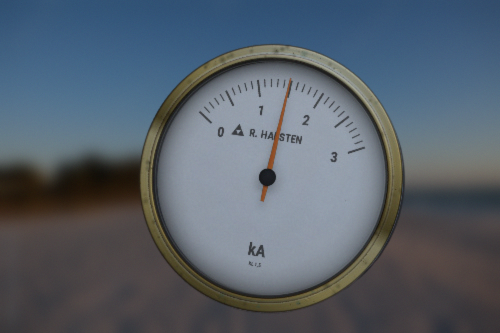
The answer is 1.5 kA
